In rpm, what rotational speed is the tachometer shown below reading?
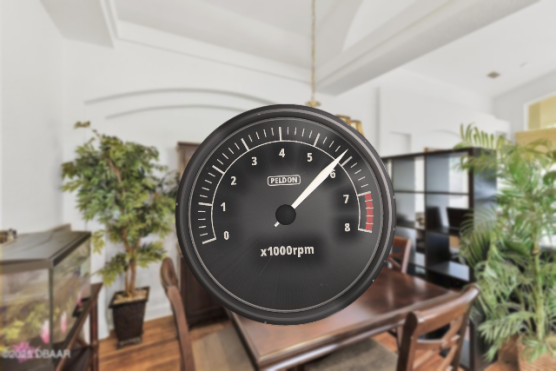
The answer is 5800 rpm
